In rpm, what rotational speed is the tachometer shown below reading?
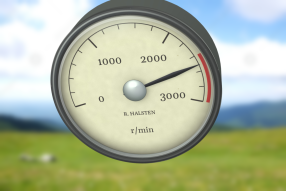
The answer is 2500 rpm
